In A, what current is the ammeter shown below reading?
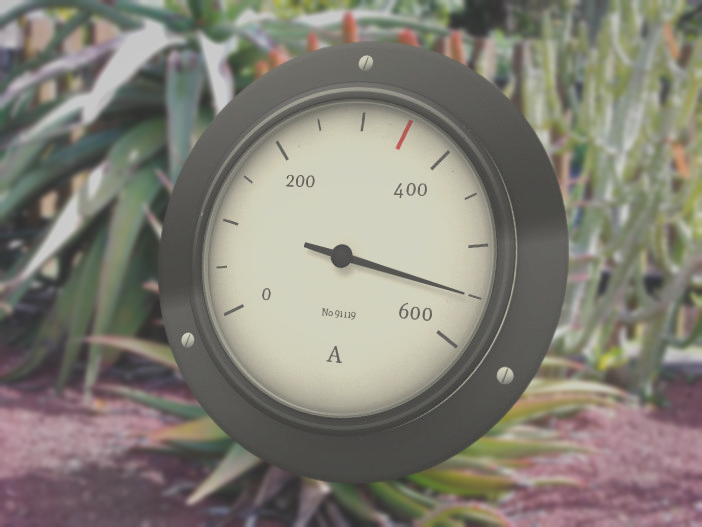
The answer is 550 A
